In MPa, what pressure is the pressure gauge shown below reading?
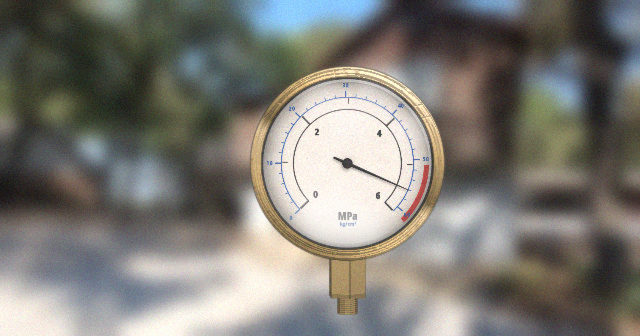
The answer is 5.5 MPa
